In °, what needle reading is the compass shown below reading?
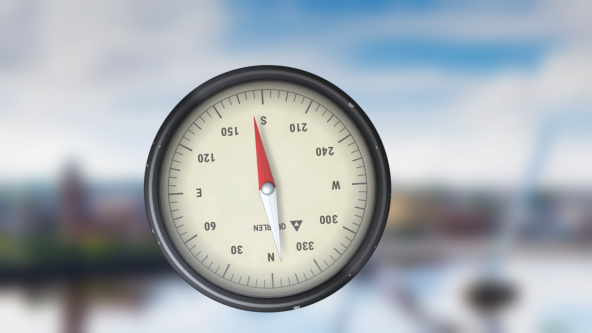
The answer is 172.5 °
